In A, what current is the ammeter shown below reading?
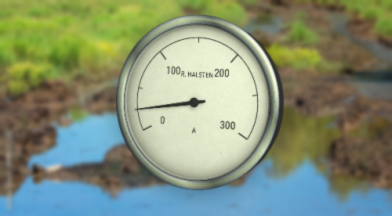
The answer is 25 A
